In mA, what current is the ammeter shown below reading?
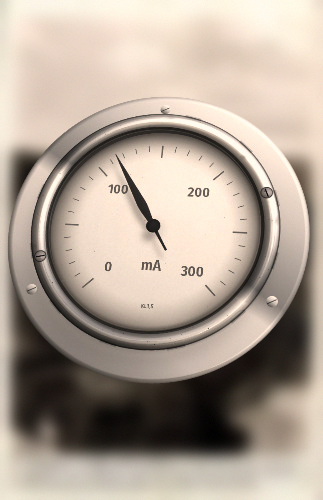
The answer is 115 mA
